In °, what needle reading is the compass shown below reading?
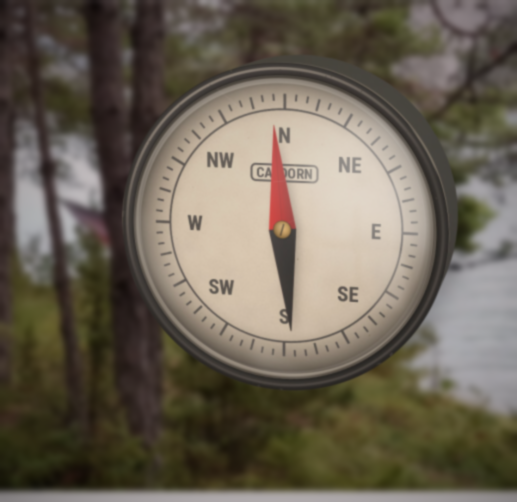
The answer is 355 °
